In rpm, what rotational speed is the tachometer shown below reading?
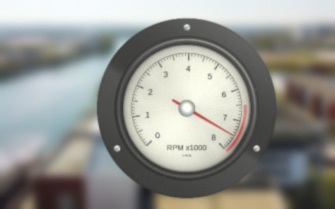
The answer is 7500 rpm
